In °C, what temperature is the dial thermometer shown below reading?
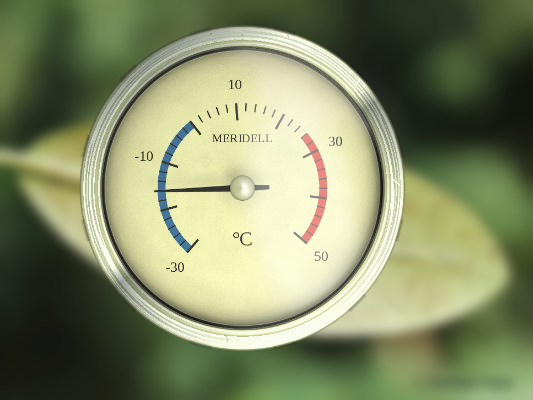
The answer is -16 °C
